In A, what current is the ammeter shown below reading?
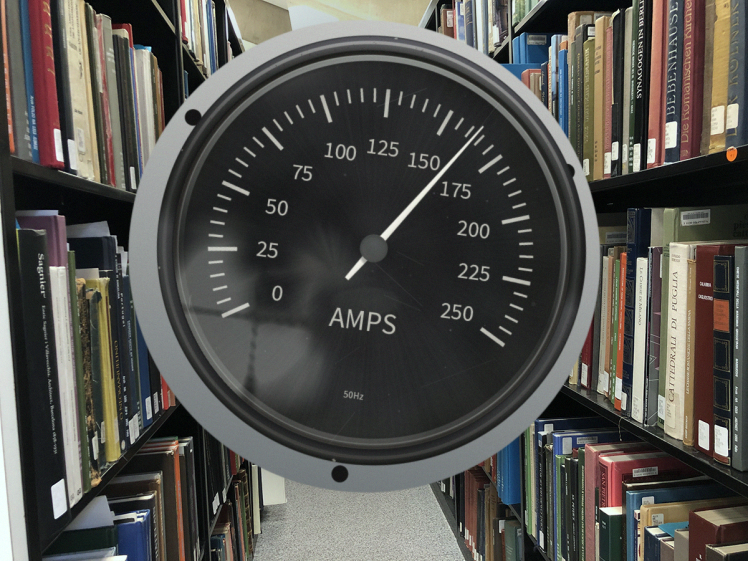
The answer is 162.5 A
